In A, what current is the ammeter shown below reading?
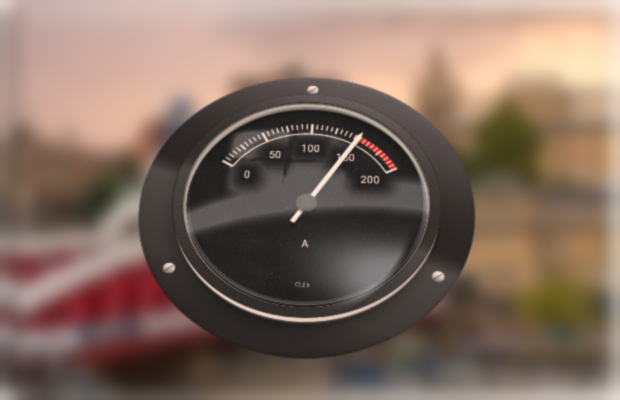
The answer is 150 A
